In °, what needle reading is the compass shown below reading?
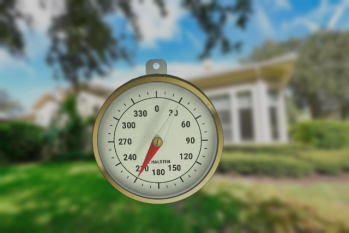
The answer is 210 °
